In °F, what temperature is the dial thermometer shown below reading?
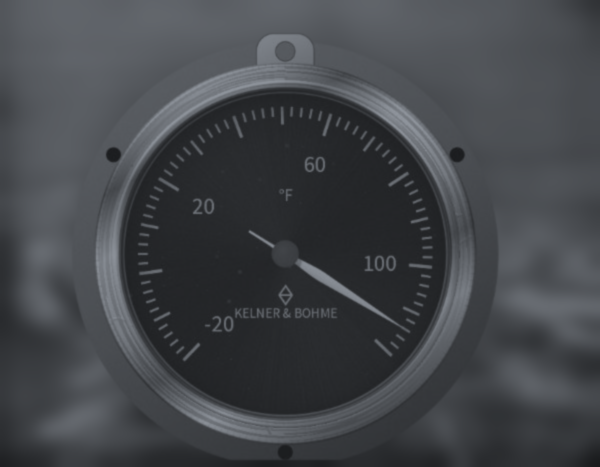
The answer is 114 °F
